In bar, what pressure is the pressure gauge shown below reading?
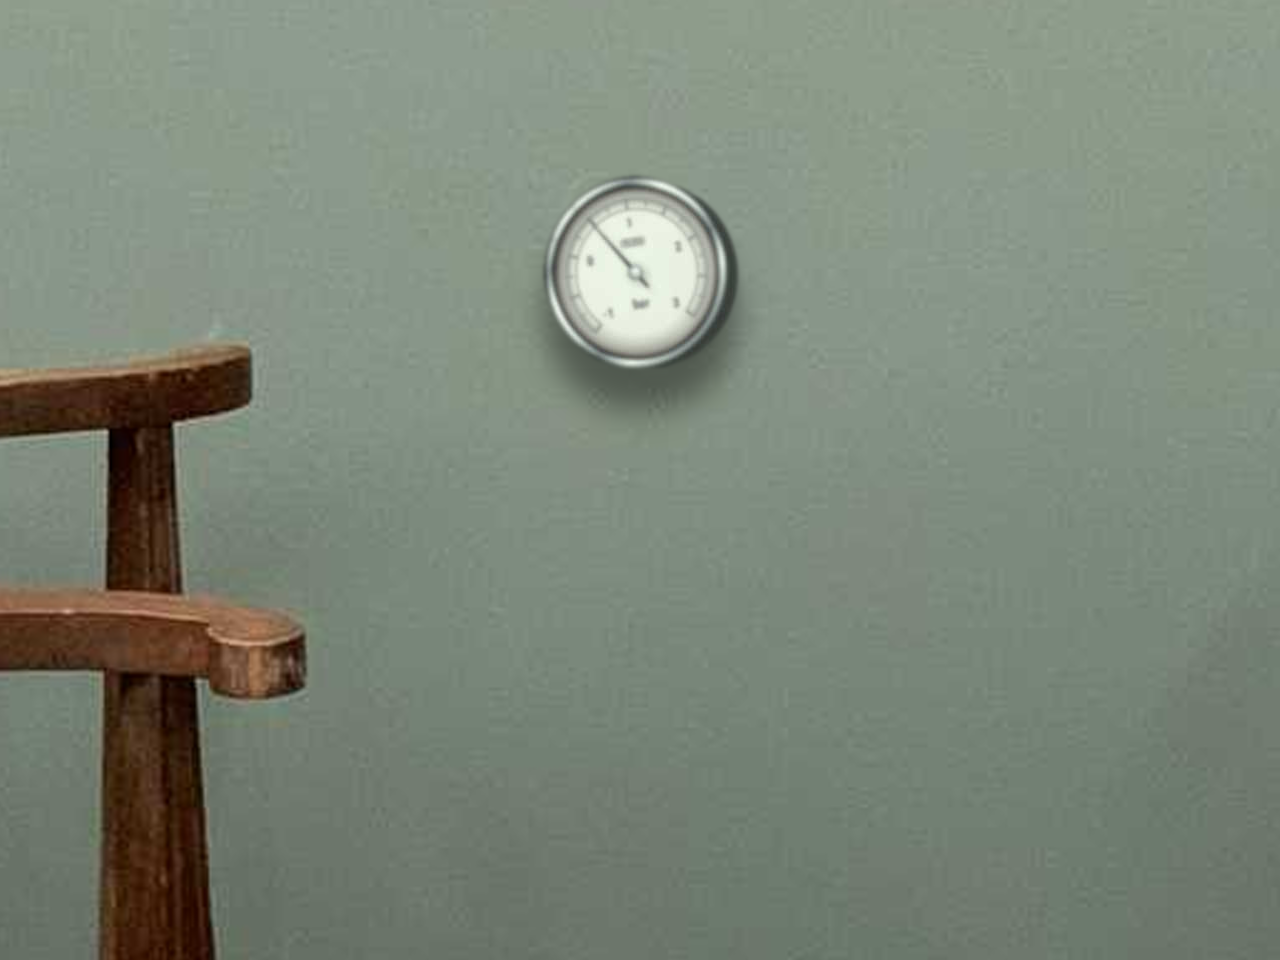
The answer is 0.5 bar
